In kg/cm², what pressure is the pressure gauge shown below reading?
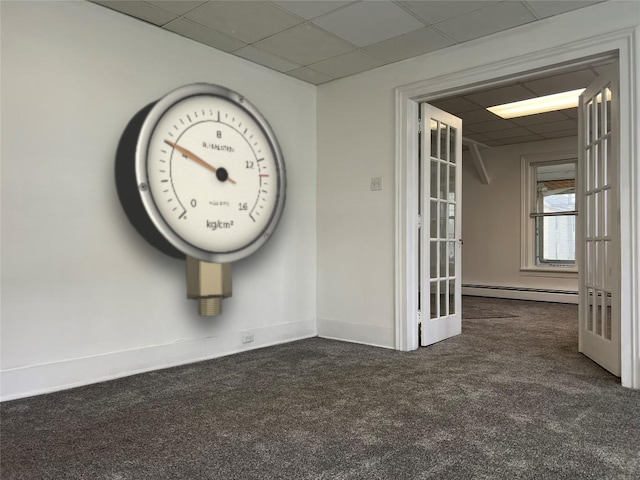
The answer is 4 kg/cm²
